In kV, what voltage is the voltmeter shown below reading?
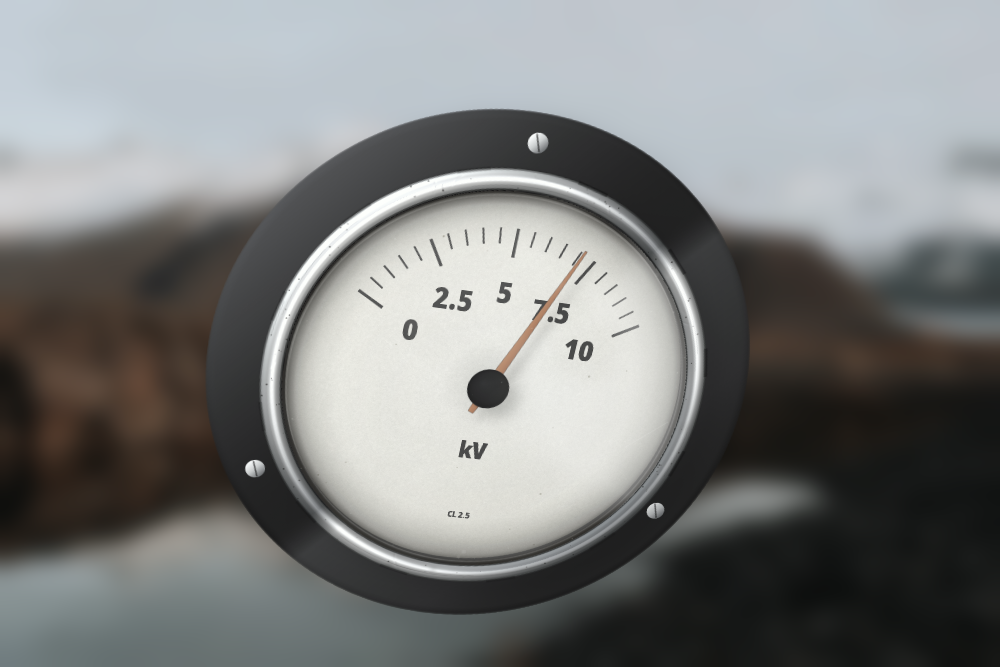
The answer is 7 kV
